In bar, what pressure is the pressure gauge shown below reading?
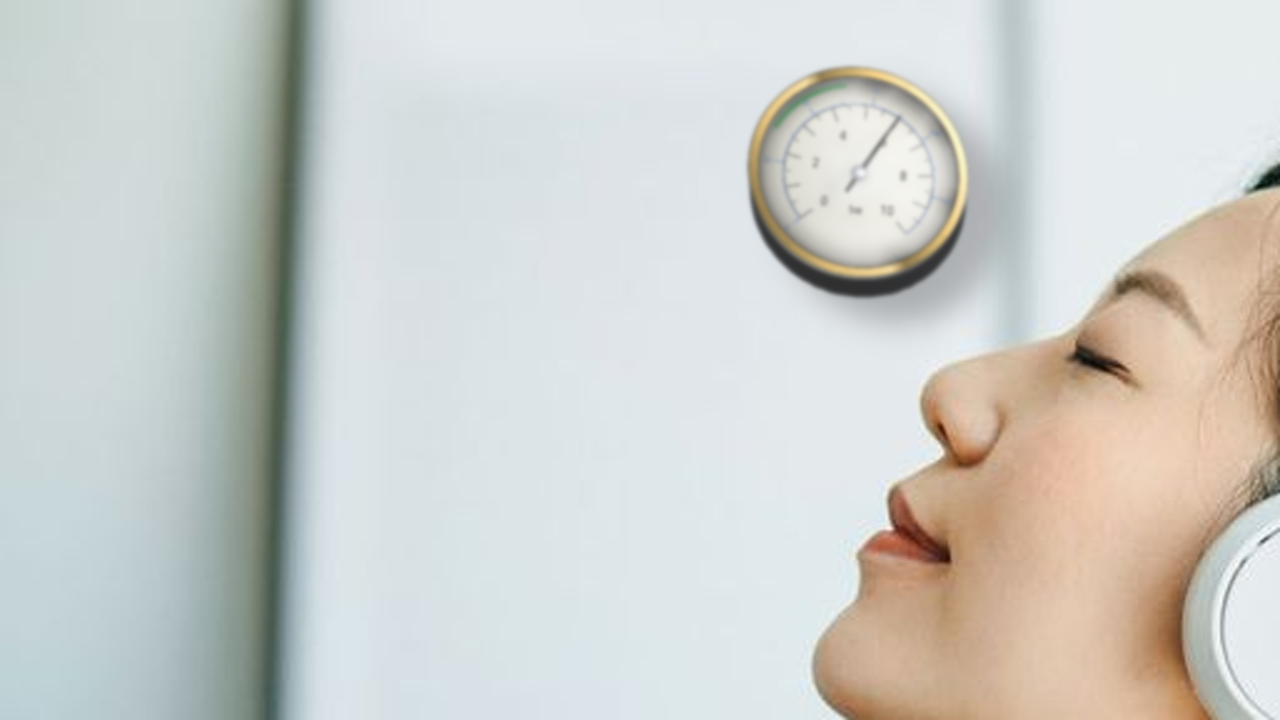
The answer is 6 bar
